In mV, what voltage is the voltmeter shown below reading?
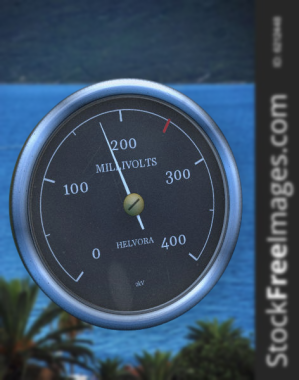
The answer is 175 mV
